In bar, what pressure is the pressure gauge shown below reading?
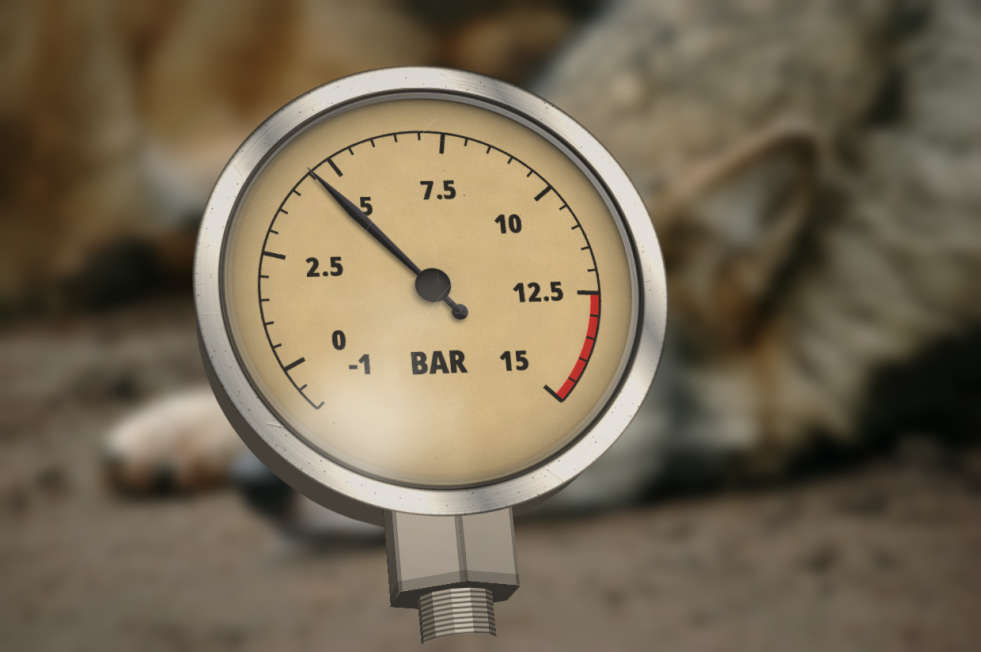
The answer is 4.5 bar
